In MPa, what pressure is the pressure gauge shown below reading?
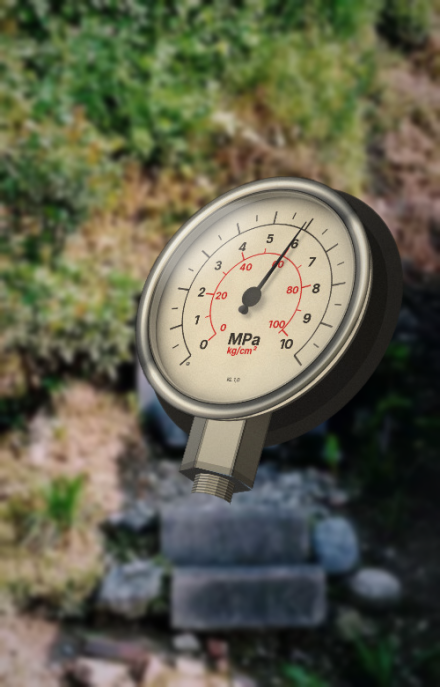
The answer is 6 MPa
